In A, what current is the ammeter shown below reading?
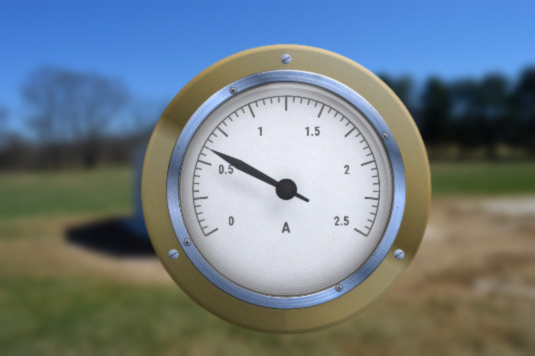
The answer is 0.6 A
